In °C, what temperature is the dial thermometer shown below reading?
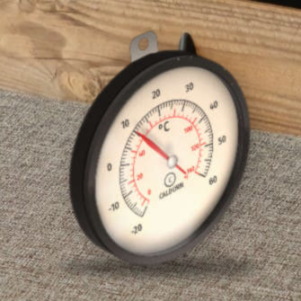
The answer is 10 °C
